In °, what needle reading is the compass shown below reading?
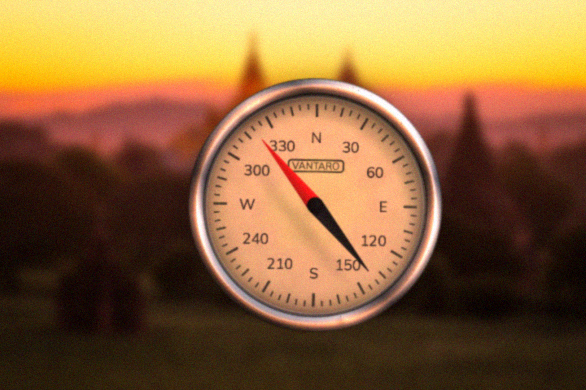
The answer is 320 °
